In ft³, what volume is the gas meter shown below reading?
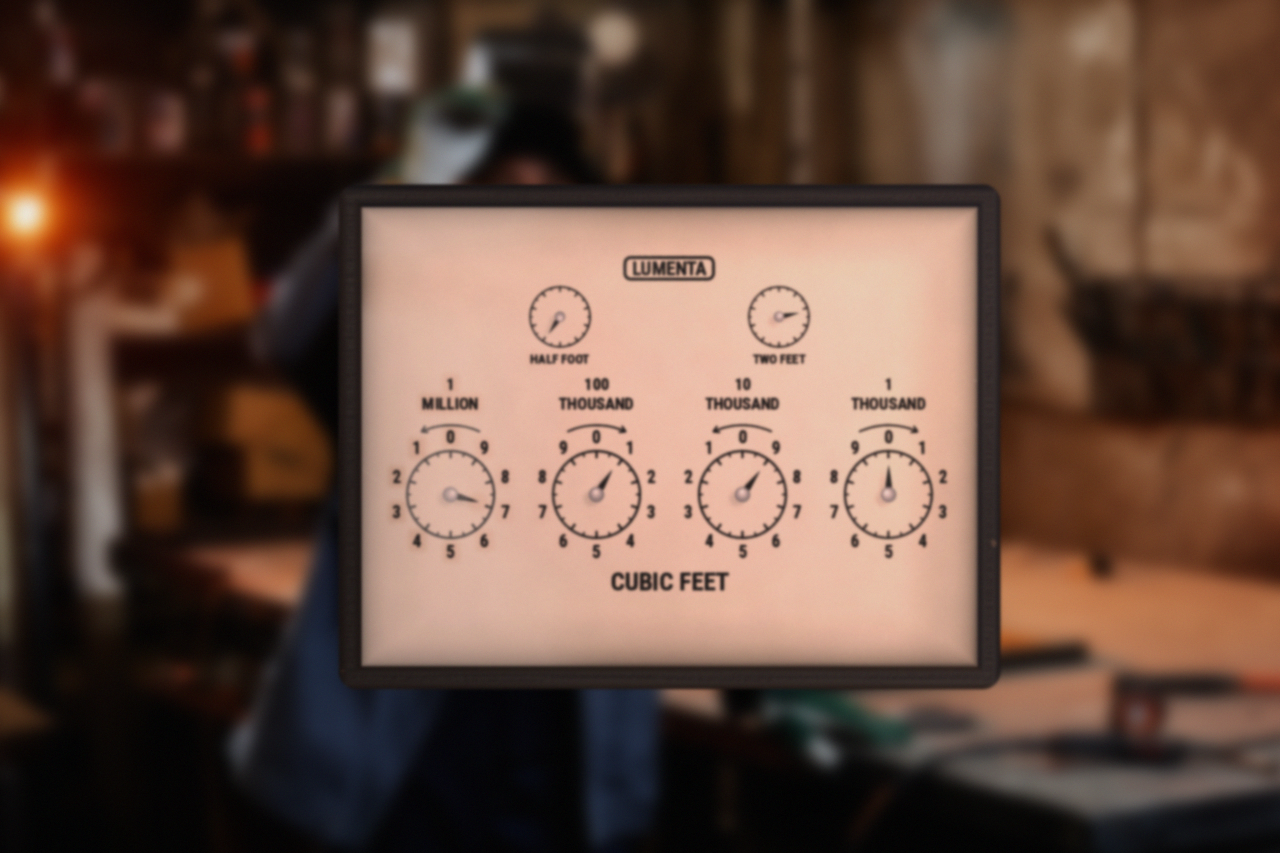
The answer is 709000 ft³
